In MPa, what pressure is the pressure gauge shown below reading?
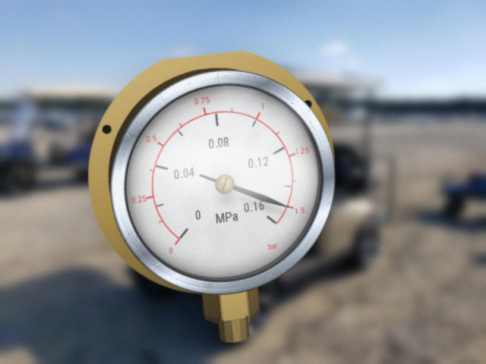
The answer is 0.15 MPa
